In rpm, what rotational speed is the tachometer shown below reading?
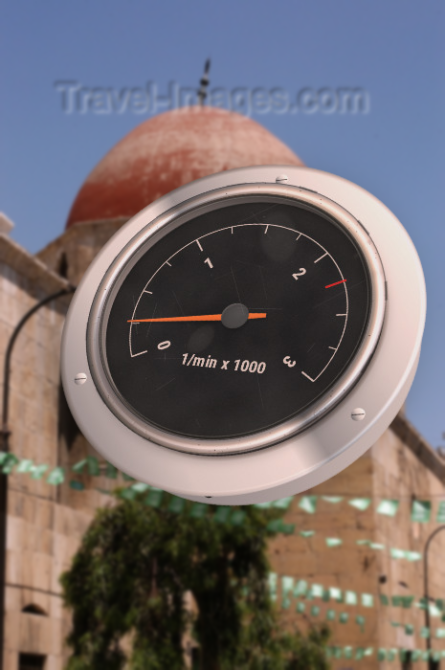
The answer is 250 rpm
